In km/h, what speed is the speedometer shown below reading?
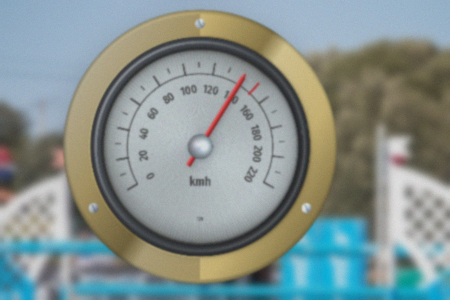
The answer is 140 km/h
